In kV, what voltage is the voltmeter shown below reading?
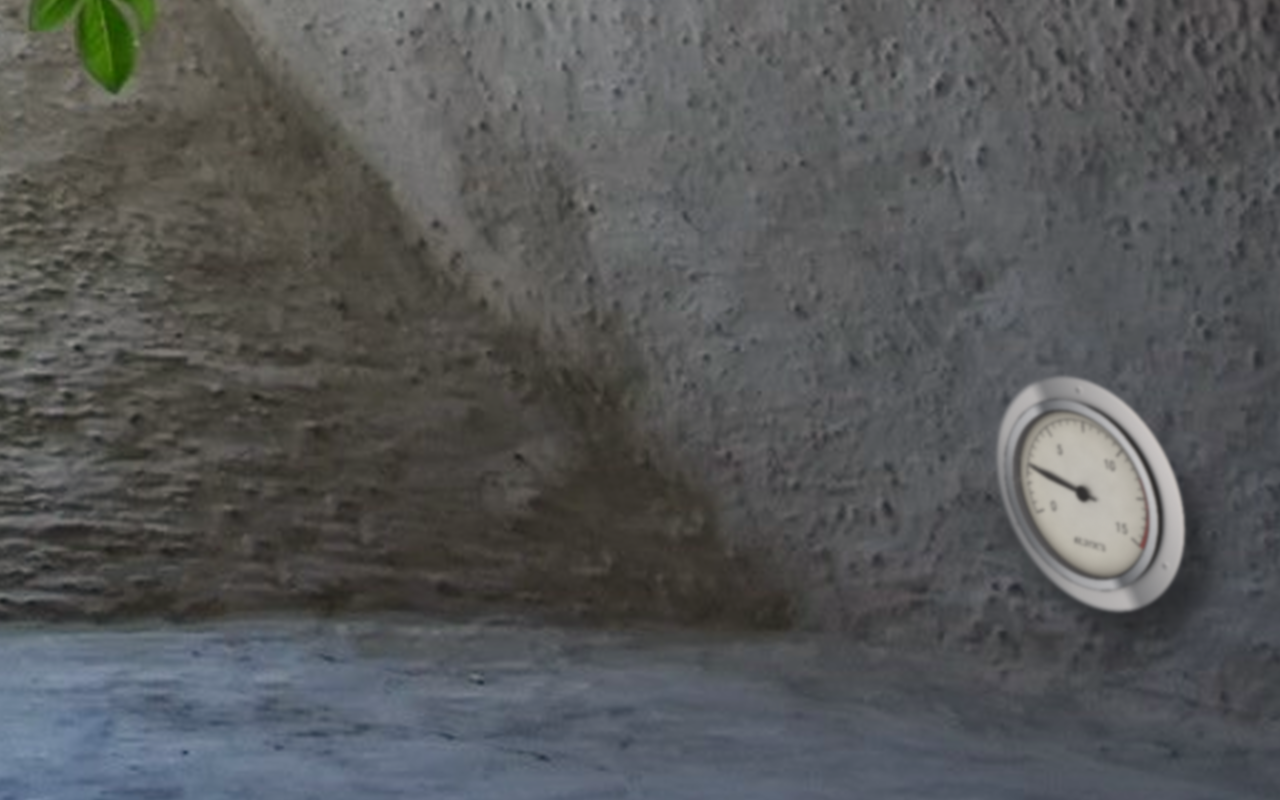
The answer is 2.5 kV
